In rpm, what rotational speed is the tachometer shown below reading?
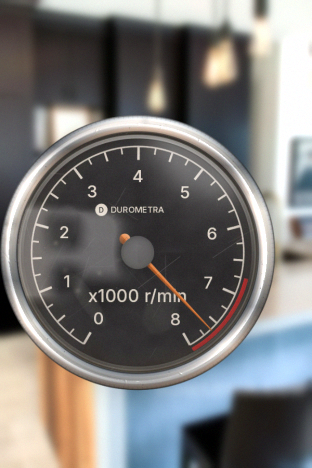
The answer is 7625 rpm
